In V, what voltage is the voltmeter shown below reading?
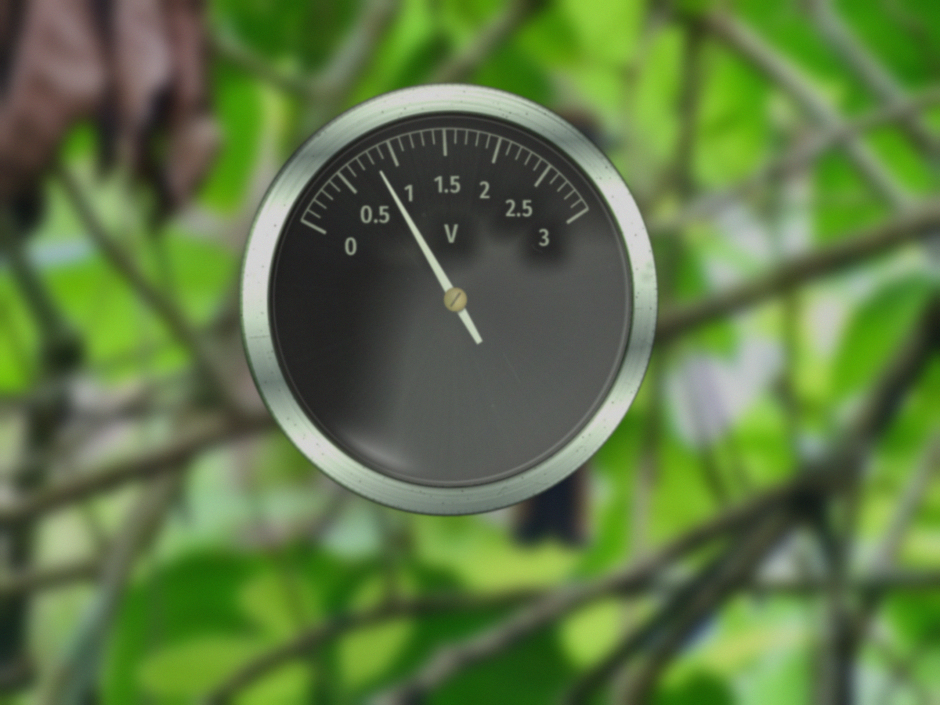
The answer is 0.8 V
